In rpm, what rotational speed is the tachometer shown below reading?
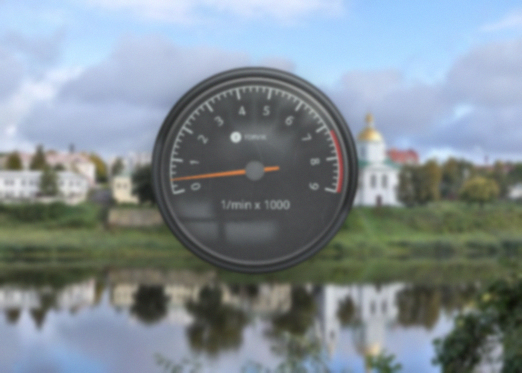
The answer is 400 rpm
